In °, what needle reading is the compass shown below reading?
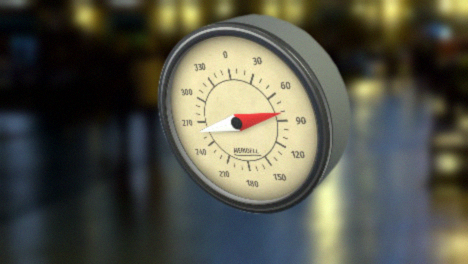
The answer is 80 °
